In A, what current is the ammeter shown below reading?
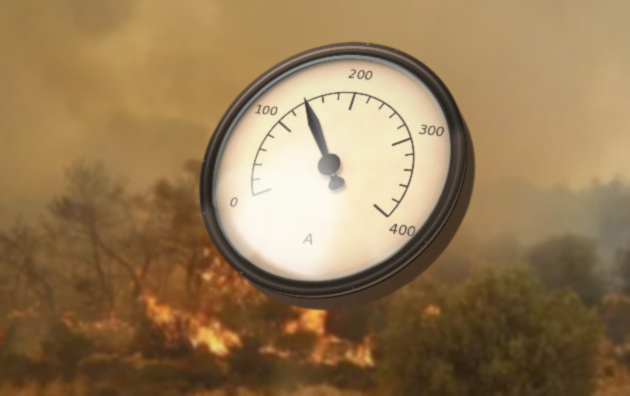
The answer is 140 A
